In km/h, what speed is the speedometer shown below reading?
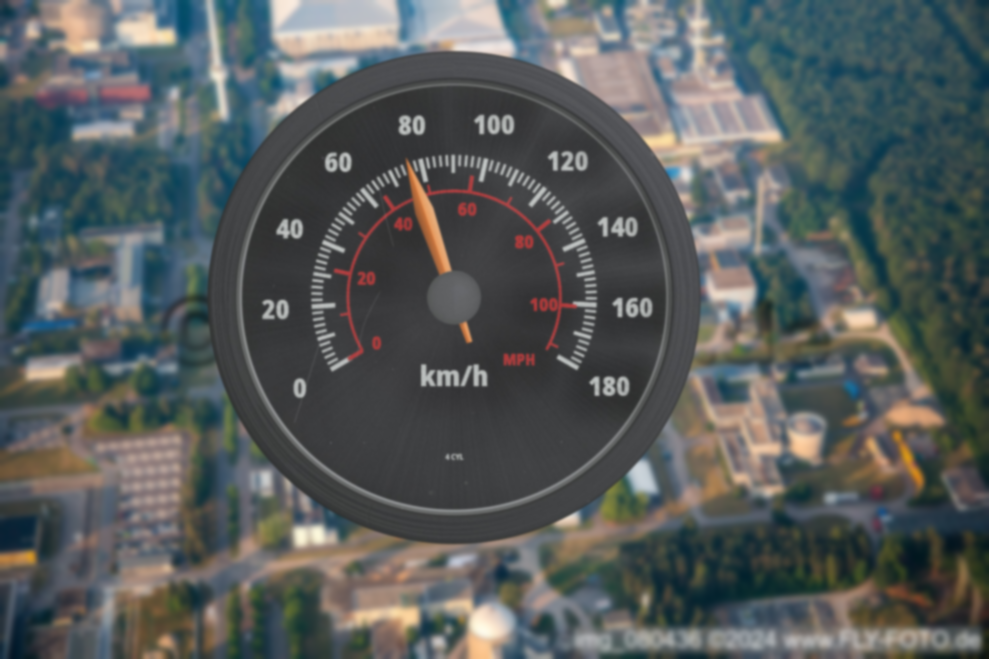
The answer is 76 km/h
